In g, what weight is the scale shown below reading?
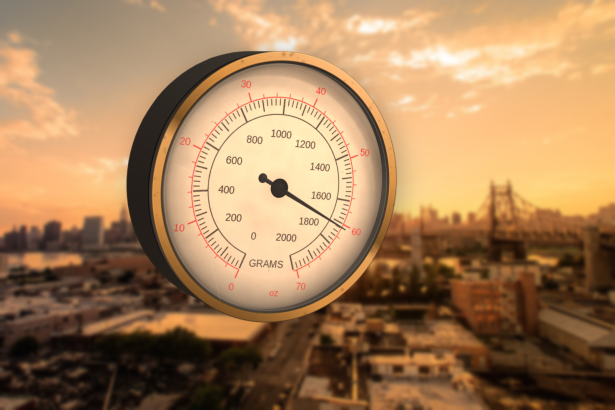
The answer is 1720 g
